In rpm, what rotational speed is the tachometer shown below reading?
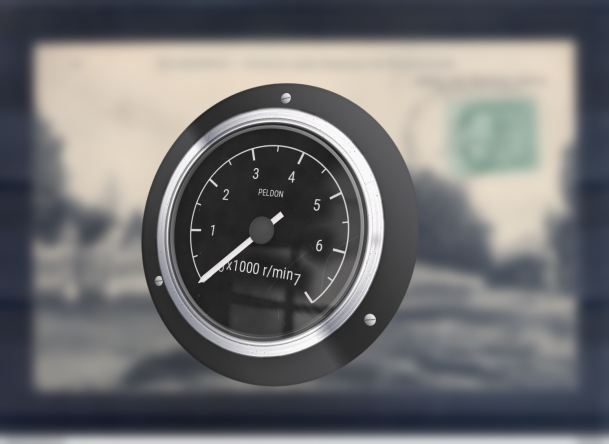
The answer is 0 rpm
